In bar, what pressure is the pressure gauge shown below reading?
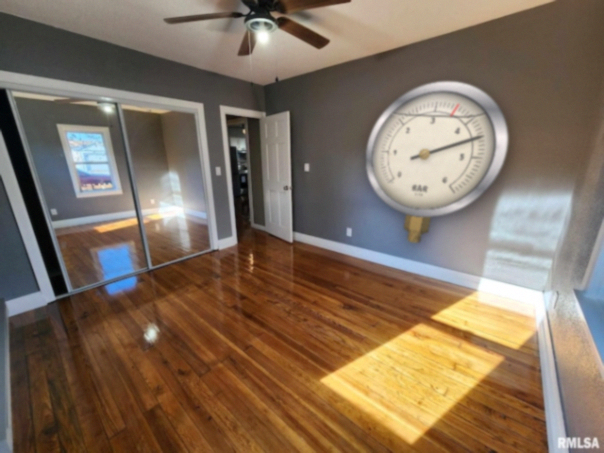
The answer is 4.5 bar
